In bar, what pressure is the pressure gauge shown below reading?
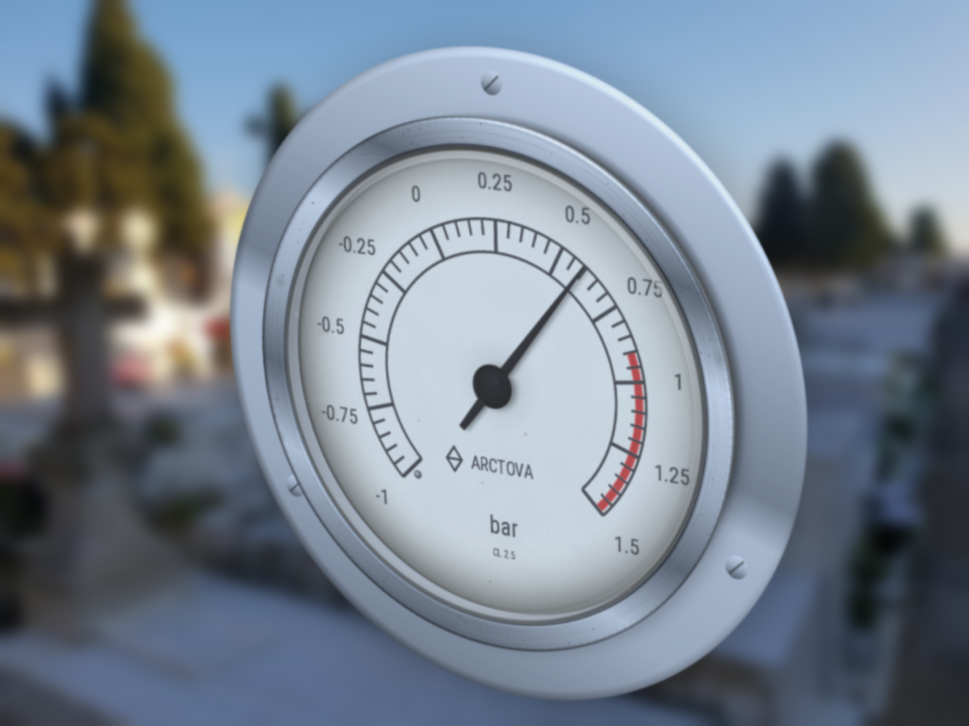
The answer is 0.6 bar
